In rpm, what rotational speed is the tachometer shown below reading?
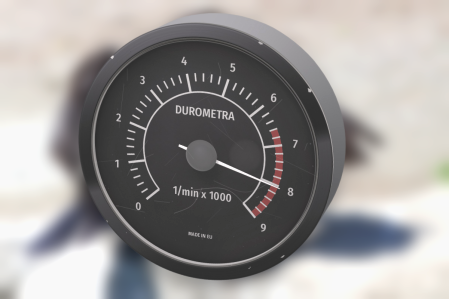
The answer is 8000 rpm
